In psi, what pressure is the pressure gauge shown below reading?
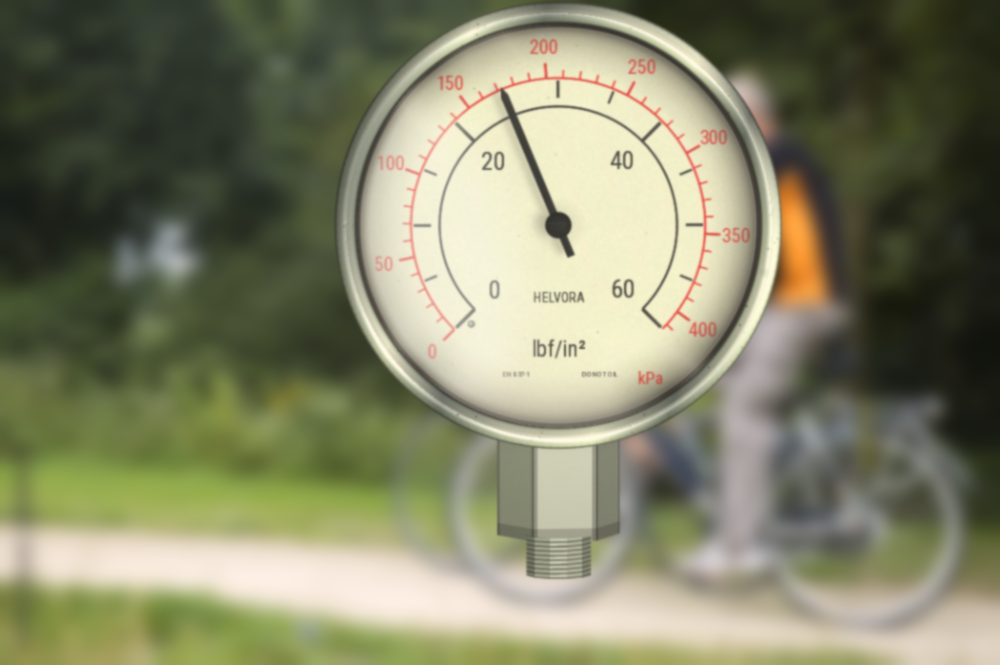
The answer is 25 psi
